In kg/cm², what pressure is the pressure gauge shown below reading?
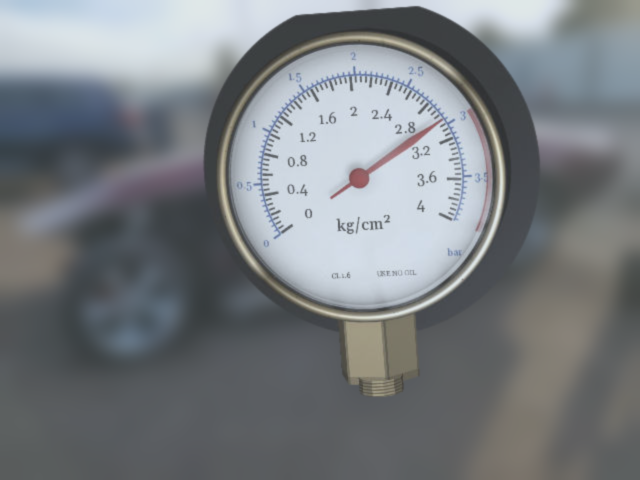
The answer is 3 kg/cm²
